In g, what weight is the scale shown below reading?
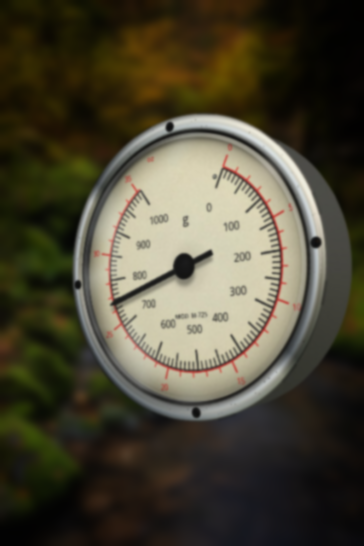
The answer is 750 g
